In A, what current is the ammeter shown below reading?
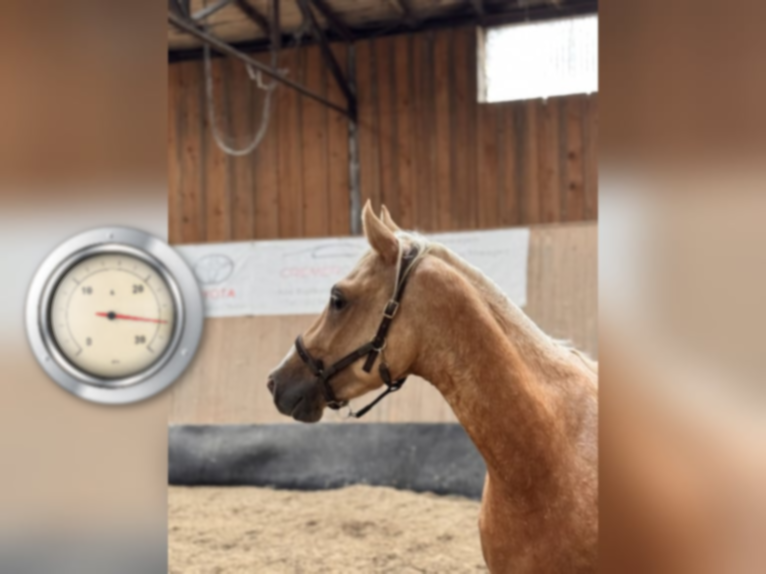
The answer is 26 A
